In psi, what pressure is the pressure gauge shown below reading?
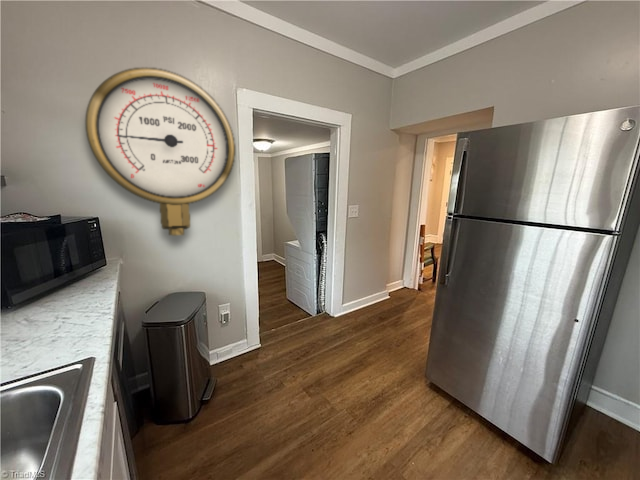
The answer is 500 psi
